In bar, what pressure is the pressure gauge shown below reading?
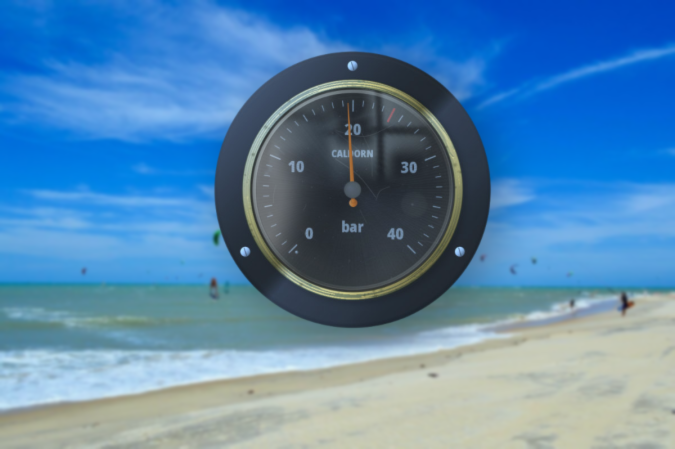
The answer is 19.5 bar
